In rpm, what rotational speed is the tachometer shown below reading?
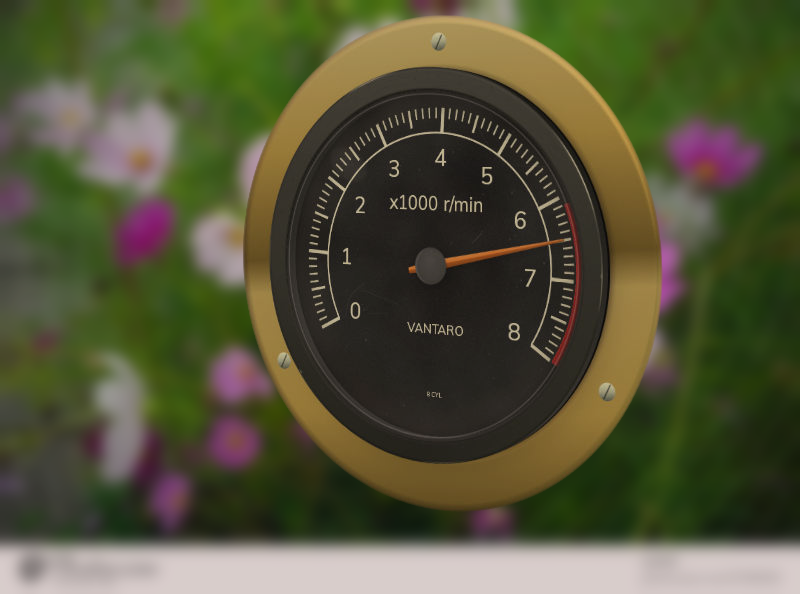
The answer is 6500 rpm
